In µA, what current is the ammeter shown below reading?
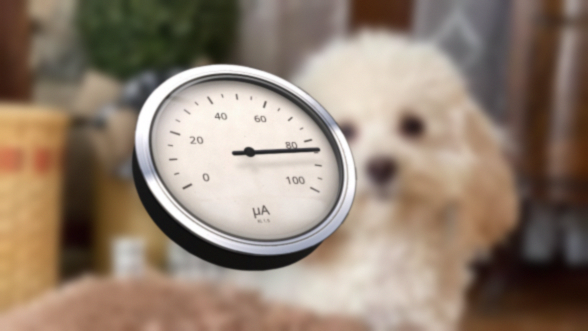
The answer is 85 µA
